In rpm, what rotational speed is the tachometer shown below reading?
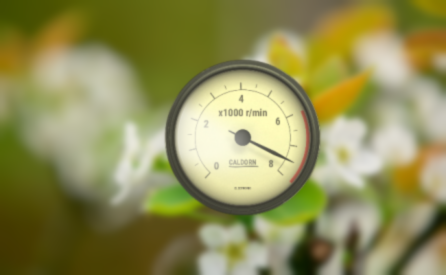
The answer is 7500 rpm
